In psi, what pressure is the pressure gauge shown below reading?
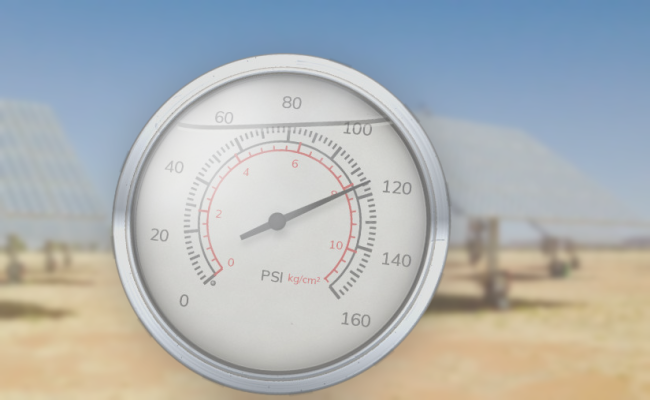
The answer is 116 psi
